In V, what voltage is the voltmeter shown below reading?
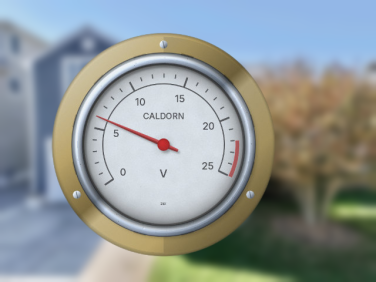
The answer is 6 V
